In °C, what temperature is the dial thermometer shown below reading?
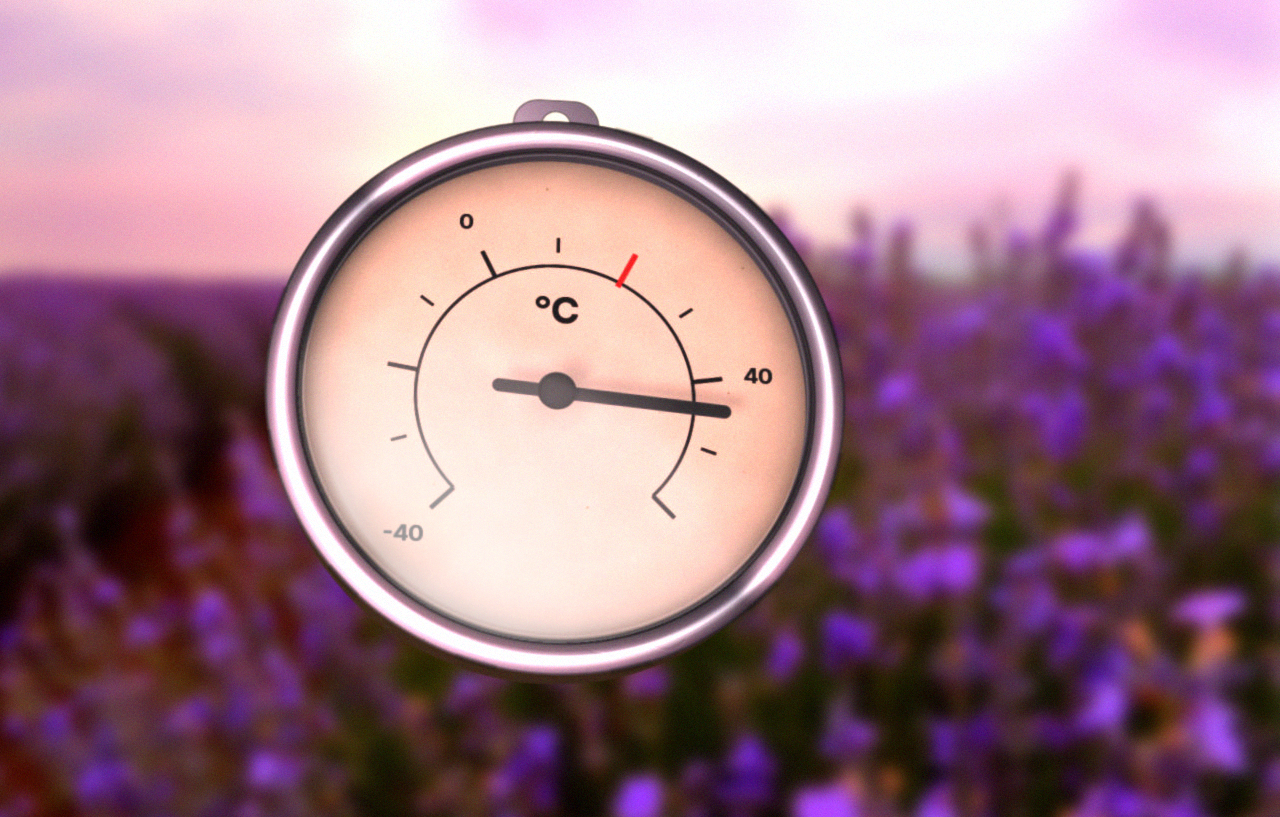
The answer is 45 °C
